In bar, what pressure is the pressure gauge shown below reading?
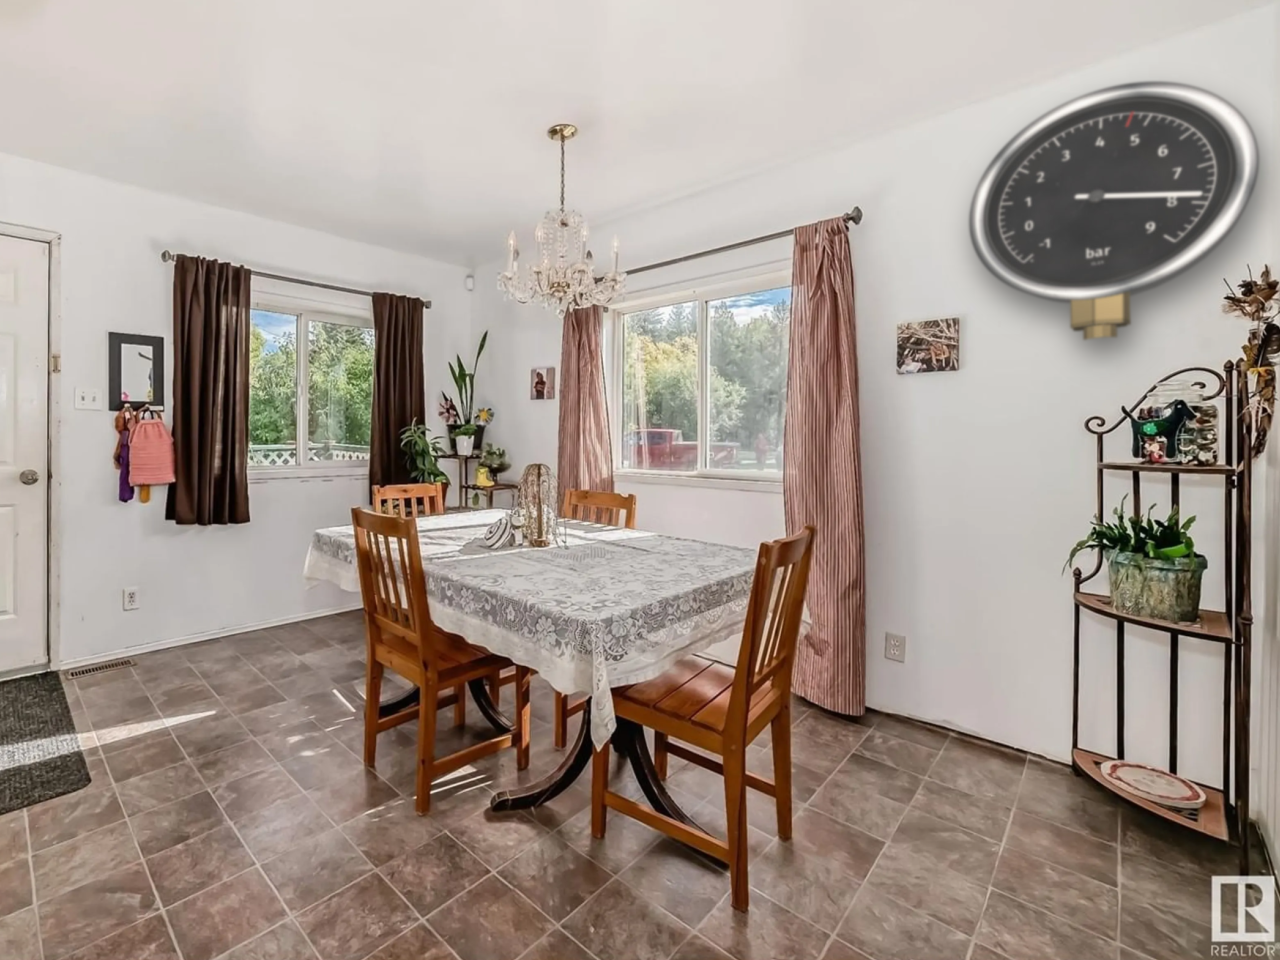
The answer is 7.8 bar
